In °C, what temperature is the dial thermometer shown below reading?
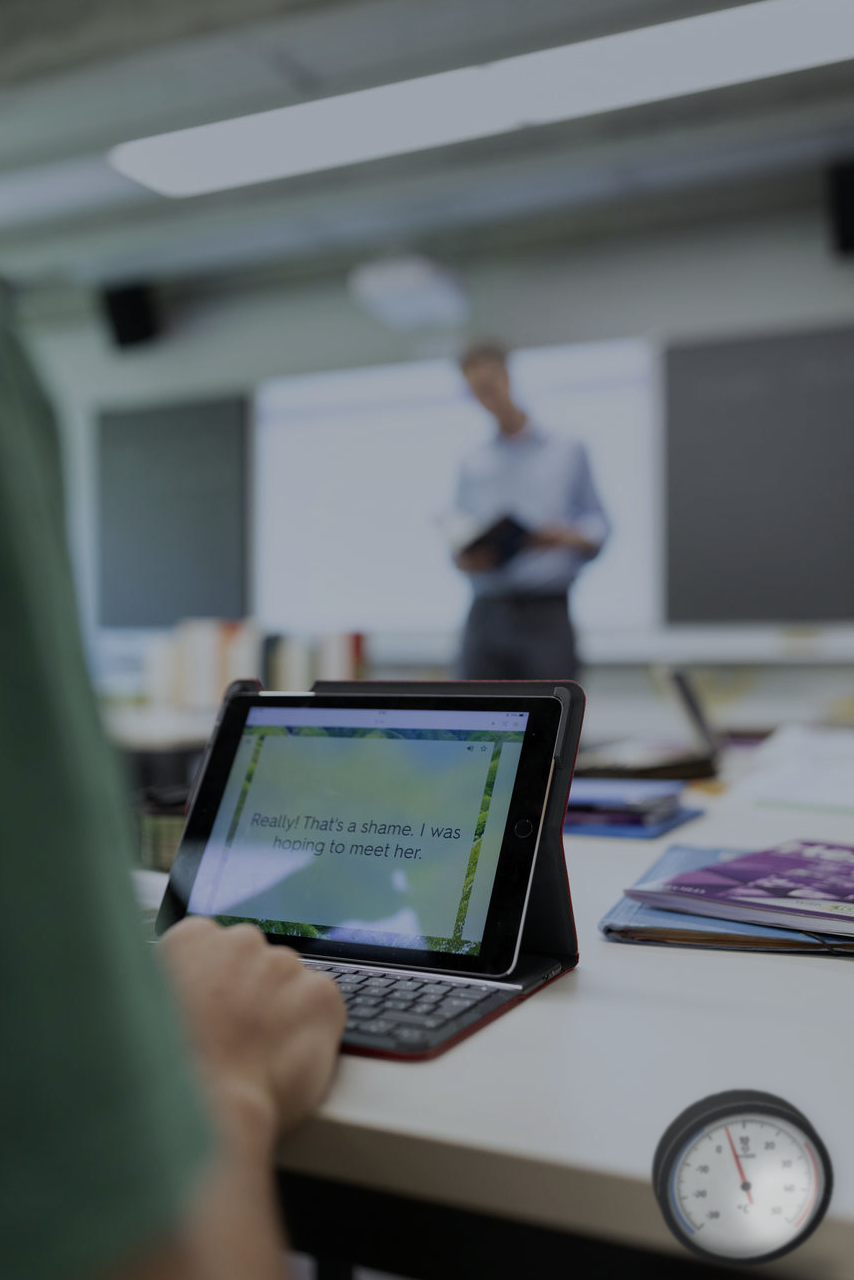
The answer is 5 °C
